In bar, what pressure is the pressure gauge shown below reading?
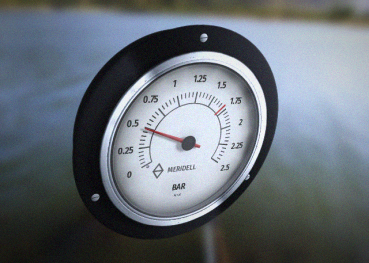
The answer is 0.5 bar
